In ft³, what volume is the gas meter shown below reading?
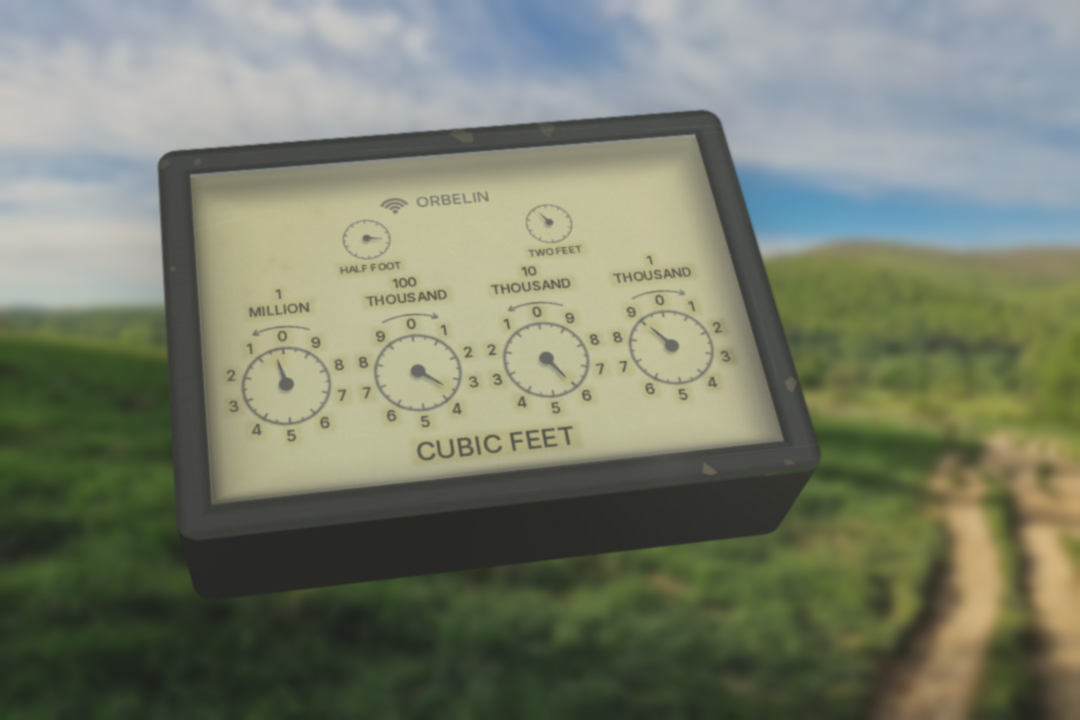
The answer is 35900 ft³
